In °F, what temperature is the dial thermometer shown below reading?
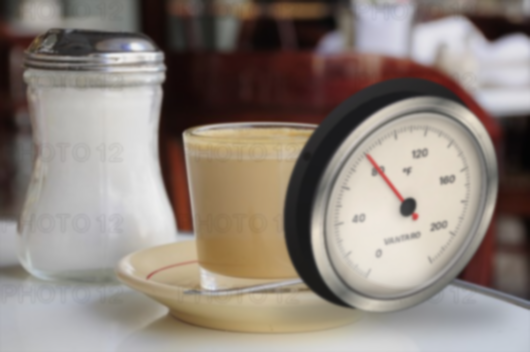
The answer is 80 °F
